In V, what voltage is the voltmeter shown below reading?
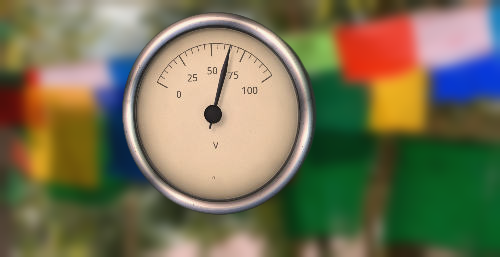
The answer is 65 V
